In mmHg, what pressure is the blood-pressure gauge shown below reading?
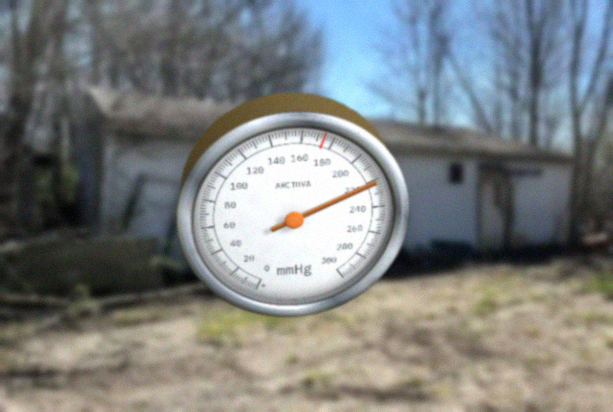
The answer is 220 mmHg
